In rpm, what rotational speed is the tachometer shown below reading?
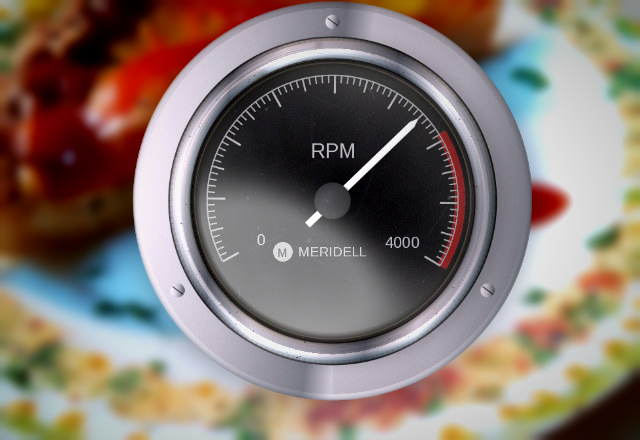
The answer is 2750 rpm
